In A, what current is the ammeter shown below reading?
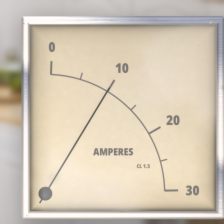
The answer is 10 A
